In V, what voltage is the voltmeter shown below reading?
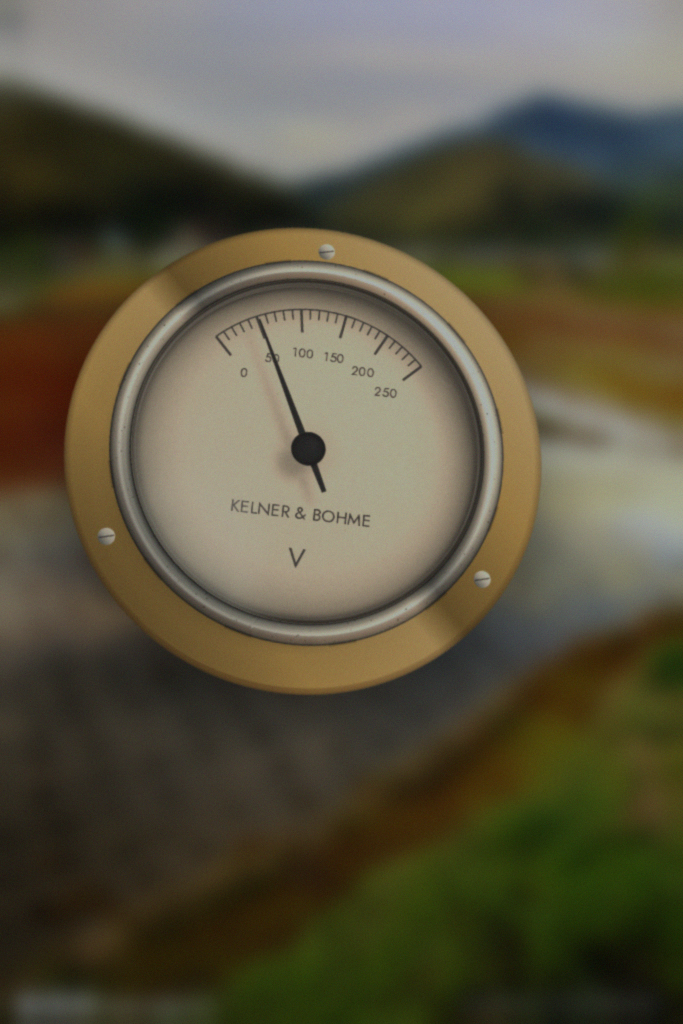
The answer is 50 V
